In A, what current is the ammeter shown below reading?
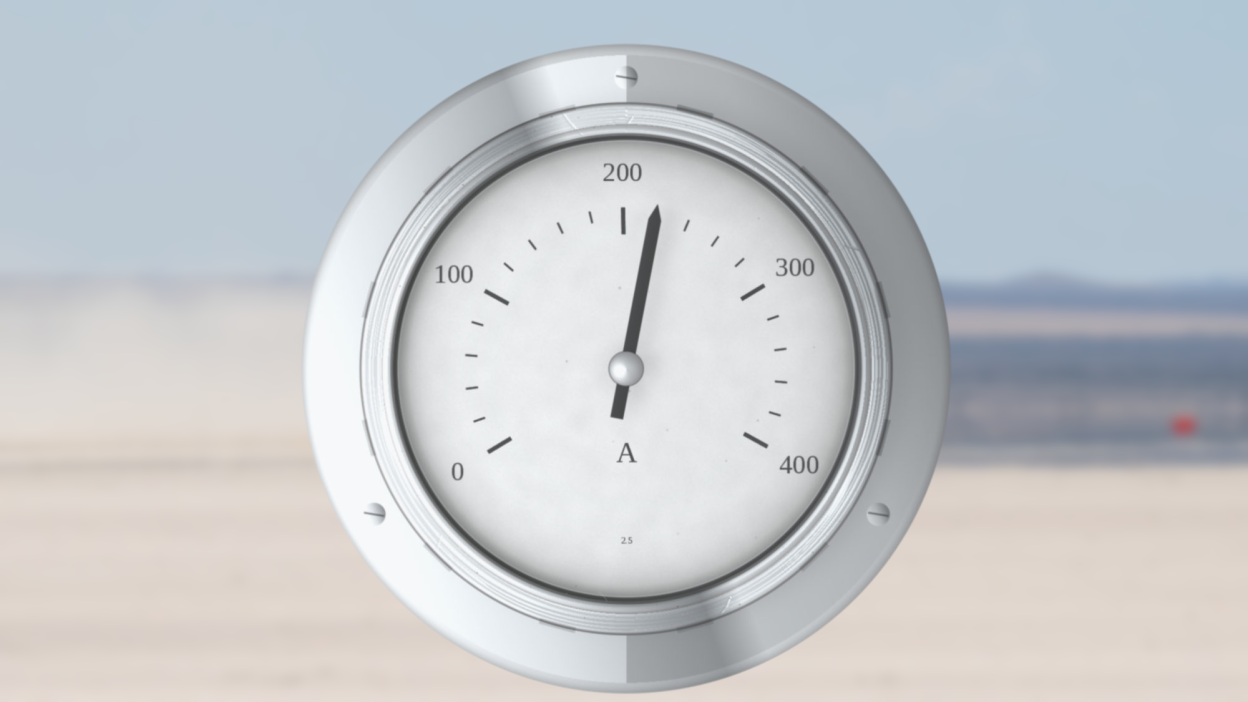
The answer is 220 A
